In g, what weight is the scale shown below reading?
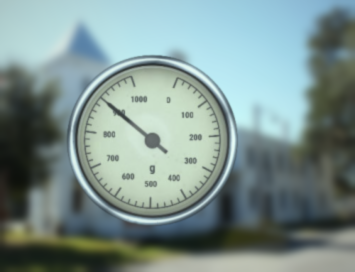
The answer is 900 g
